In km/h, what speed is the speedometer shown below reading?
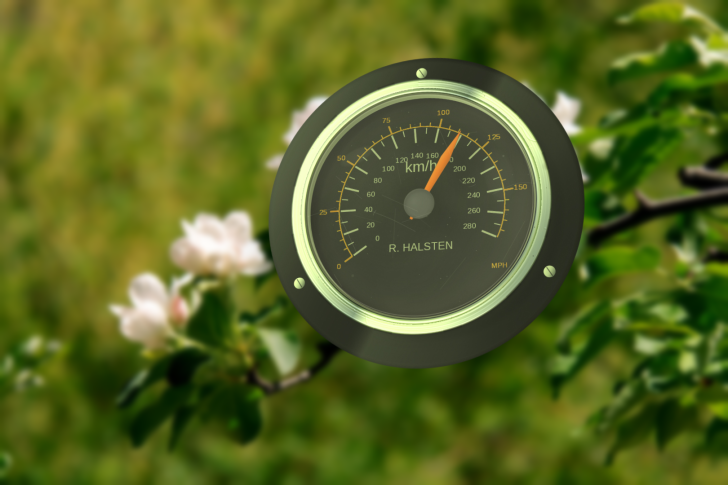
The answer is 180 km/h
